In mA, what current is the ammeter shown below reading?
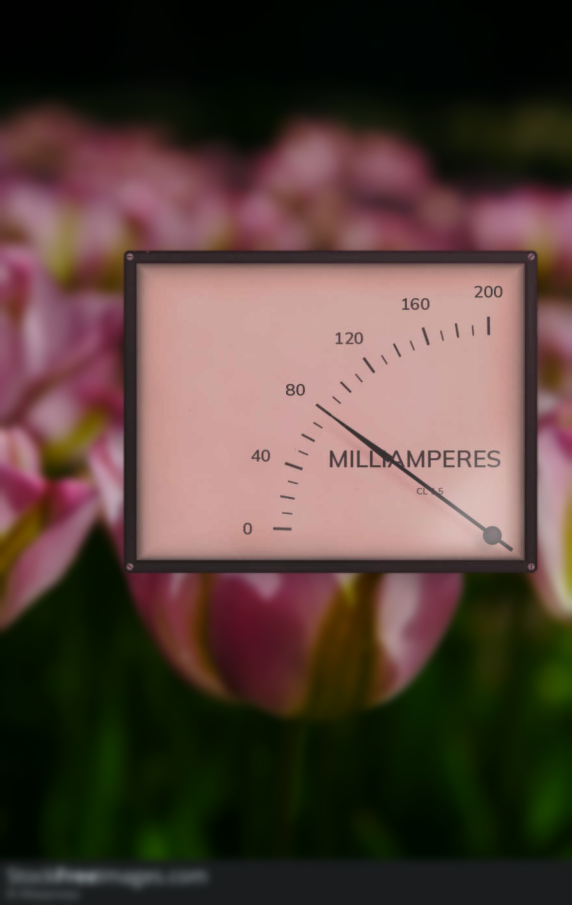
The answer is 80 mA
